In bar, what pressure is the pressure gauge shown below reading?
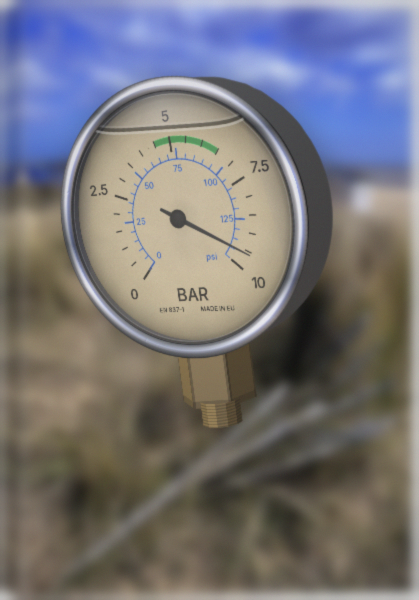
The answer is 9.5 bar
